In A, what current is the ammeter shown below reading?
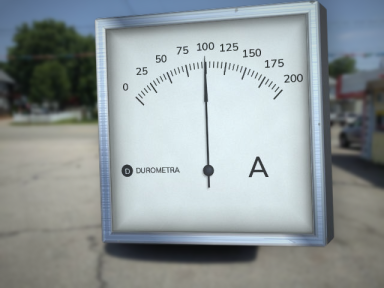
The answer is 100 A
